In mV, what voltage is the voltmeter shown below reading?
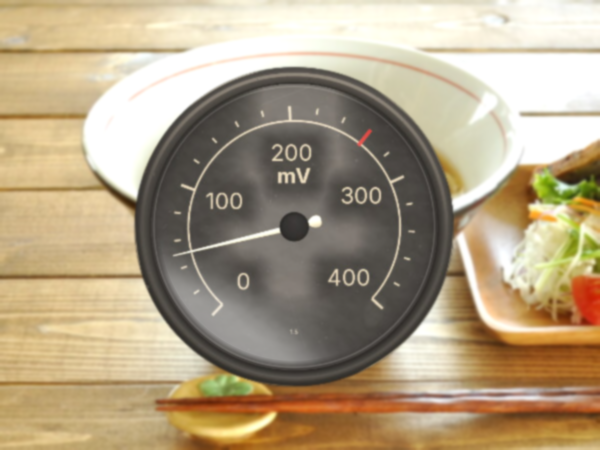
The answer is 50 mV
